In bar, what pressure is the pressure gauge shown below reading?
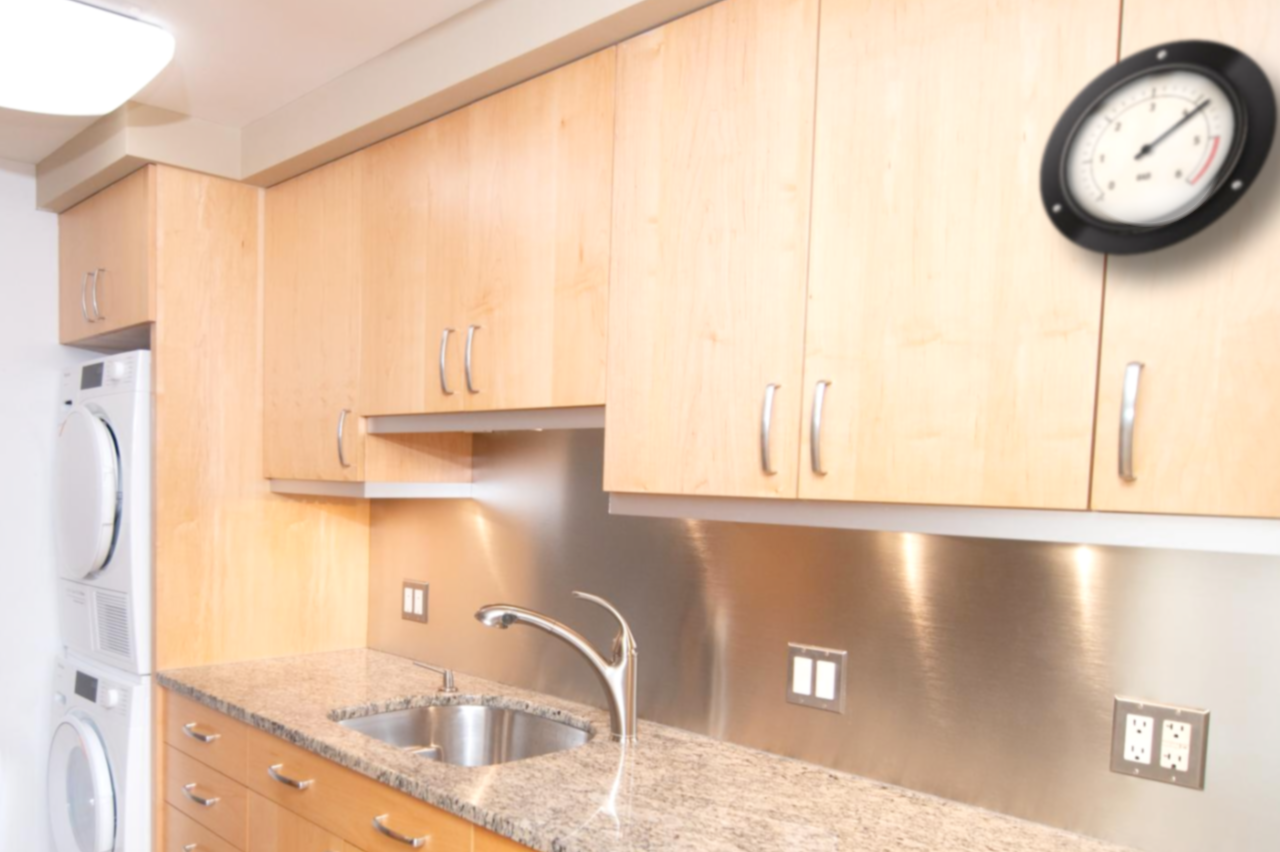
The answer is 4.2 bar
